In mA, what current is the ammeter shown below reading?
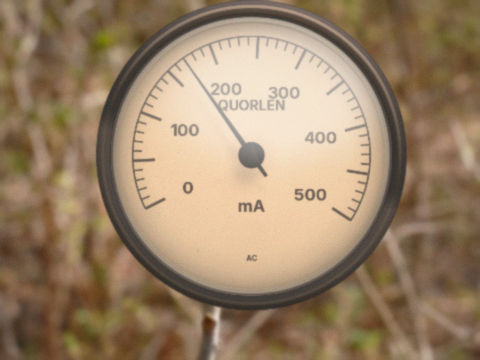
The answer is 170 mA
